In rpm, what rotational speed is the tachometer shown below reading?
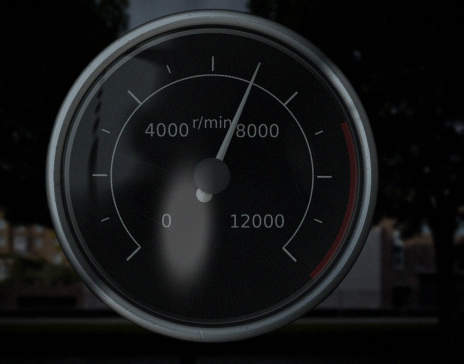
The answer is 7000 rpm
